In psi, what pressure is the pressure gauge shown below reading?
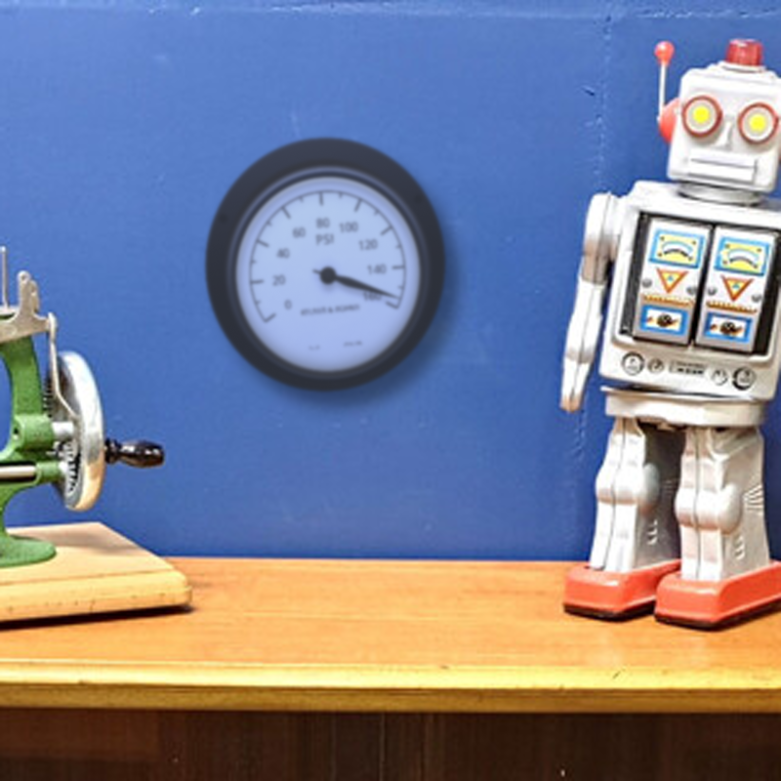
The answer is 155 psi
